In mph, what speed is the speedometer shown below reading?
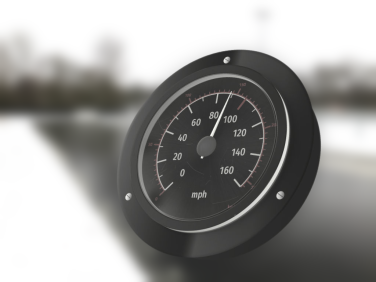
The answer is 90 mph
